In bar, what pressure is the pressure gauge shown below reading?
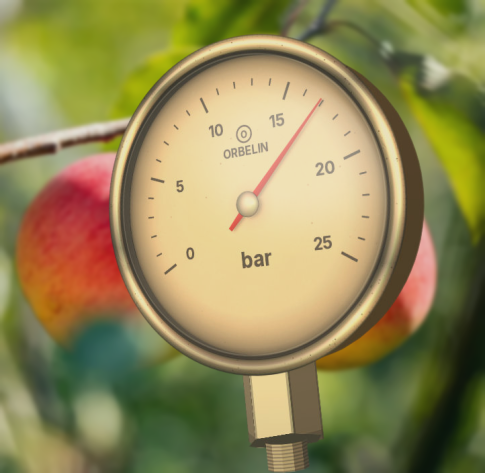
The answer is 17 bar
